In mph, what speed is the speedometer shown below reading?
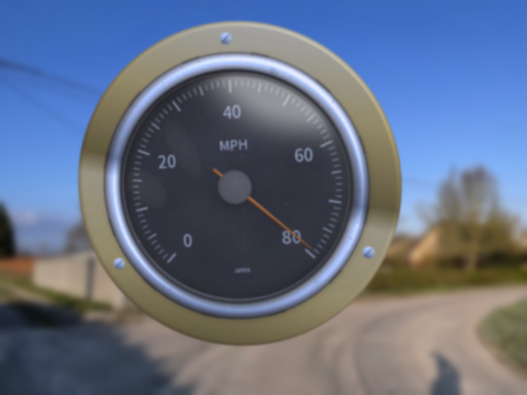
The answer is 79 mph
